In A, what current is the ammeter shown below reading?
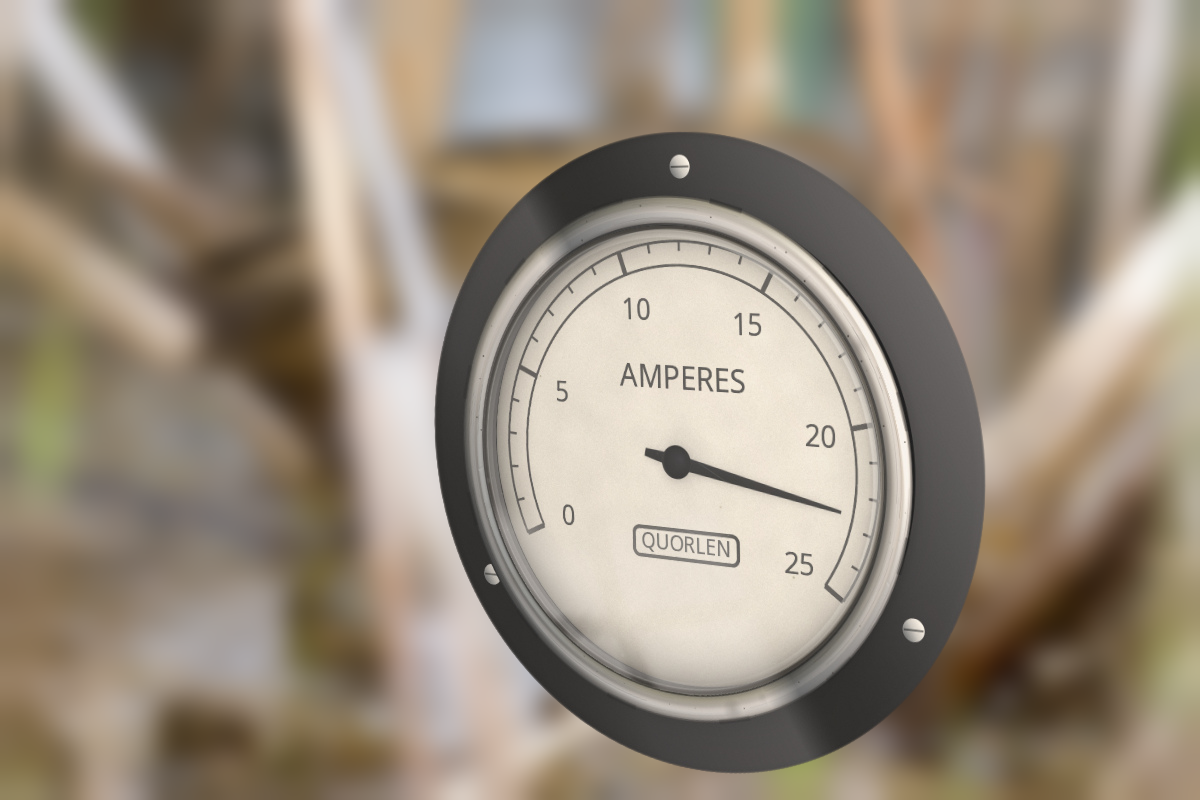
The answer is 22.5 A
